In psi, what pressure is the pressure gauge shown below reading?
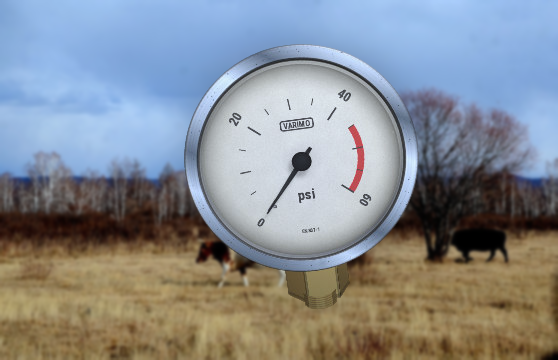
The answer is 0 psi
